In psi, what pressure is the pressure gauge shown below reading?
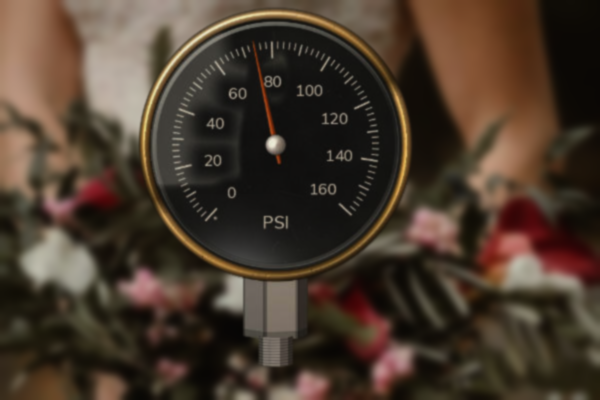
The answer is 74 psi
